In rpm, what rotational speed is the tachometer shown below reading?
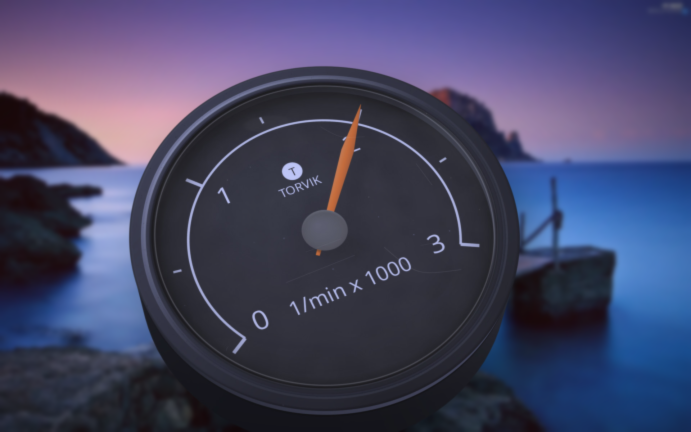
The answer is 2000 rpm
